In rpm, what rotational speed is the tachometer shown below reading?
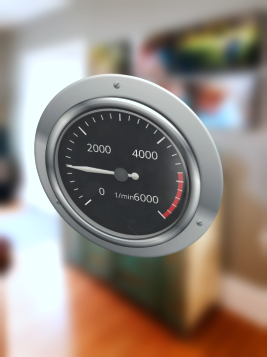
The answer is 1000 rpm
